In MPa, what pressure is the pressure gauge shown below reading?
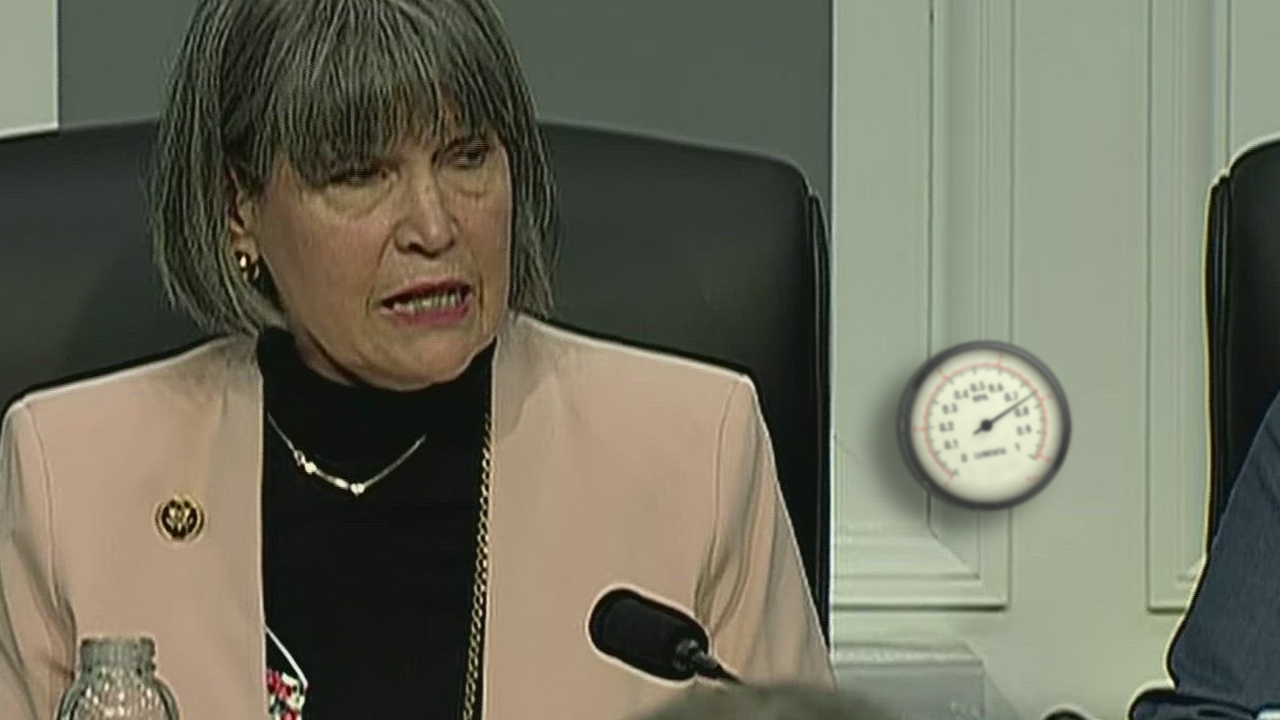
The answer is 0.75 MPa
